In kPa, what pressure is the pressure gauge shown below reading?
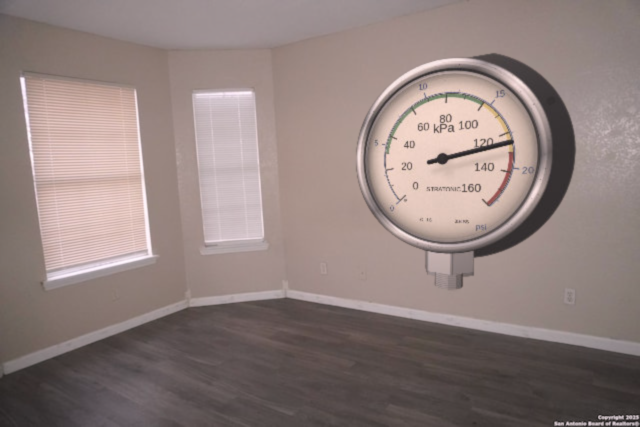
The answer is 125 kPa
